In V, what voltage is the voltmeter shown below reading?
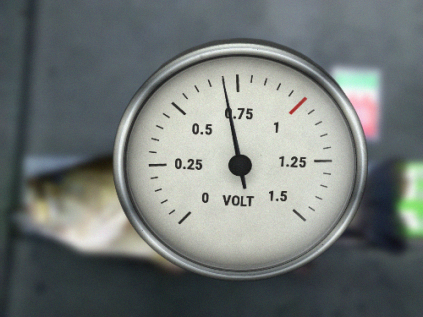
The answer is 0.7 V
